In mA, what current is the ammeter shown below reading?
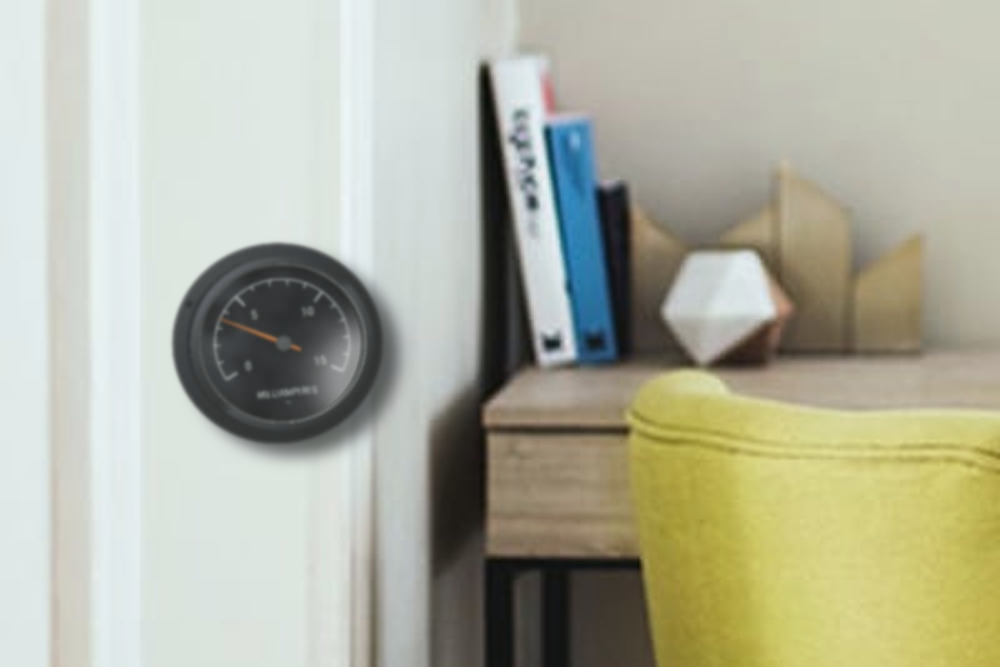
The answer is 3.5 mA
